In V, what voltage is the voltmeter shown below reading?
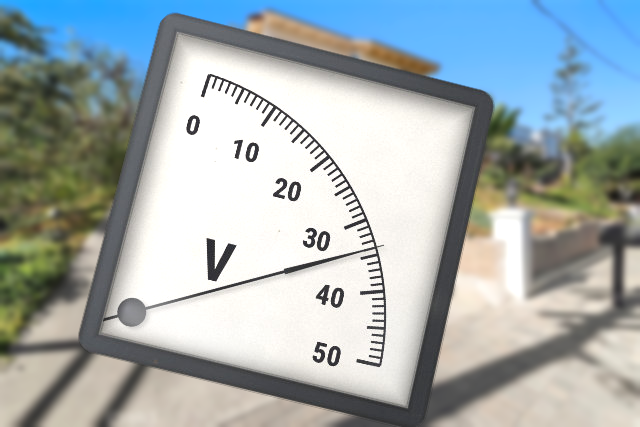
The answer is 34 V
